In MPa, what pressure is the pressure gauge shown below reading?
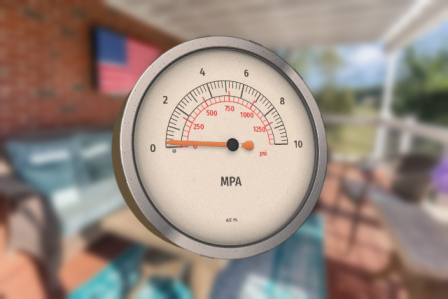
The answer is 0.2 MPa
